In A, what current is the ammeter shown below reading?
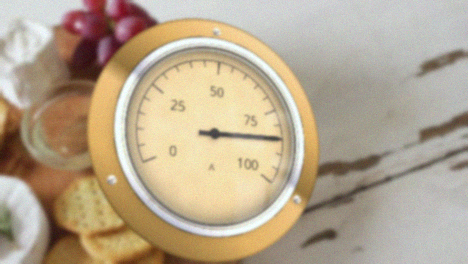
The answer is 85 A
